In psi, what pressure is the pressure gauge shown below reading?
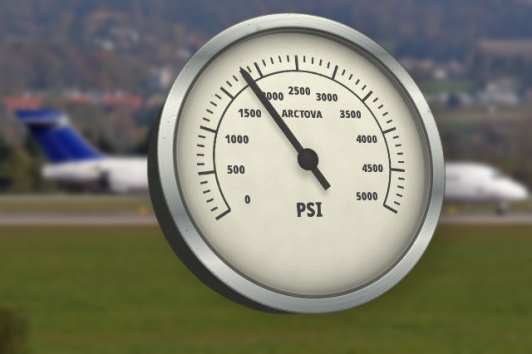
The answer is 1800 psi
